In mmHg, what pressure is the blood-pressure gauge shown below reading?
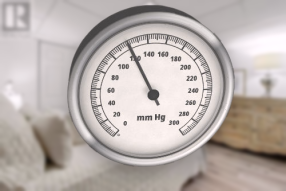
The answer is 120 mmHg
